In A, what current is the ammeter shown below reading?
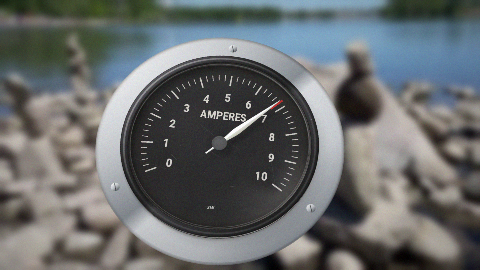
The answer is 6.8 A
